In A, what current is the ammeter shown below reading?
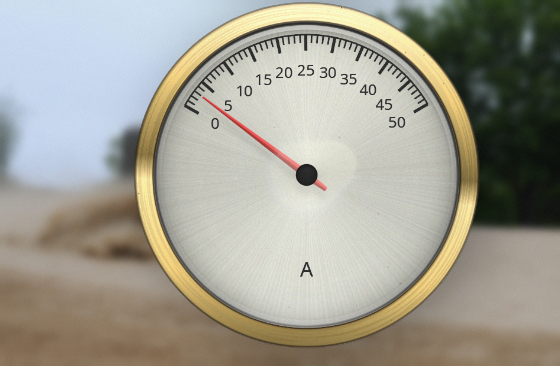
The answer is 3 A
